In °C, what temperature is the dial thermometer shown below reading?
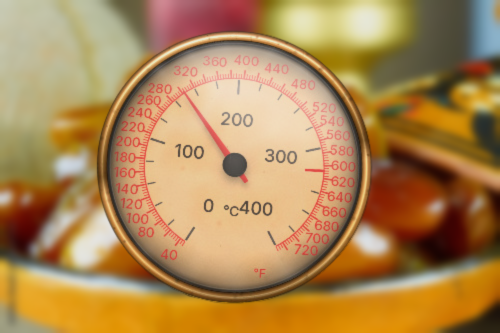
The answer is 150 °C
